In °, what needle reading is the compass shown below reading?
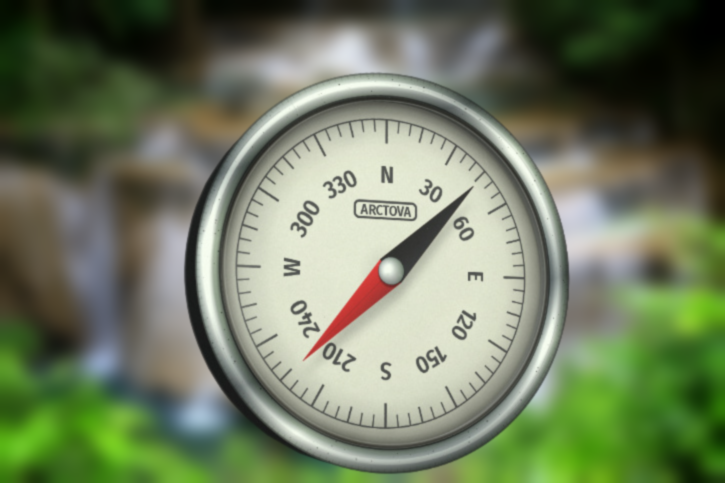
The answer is 225 °
